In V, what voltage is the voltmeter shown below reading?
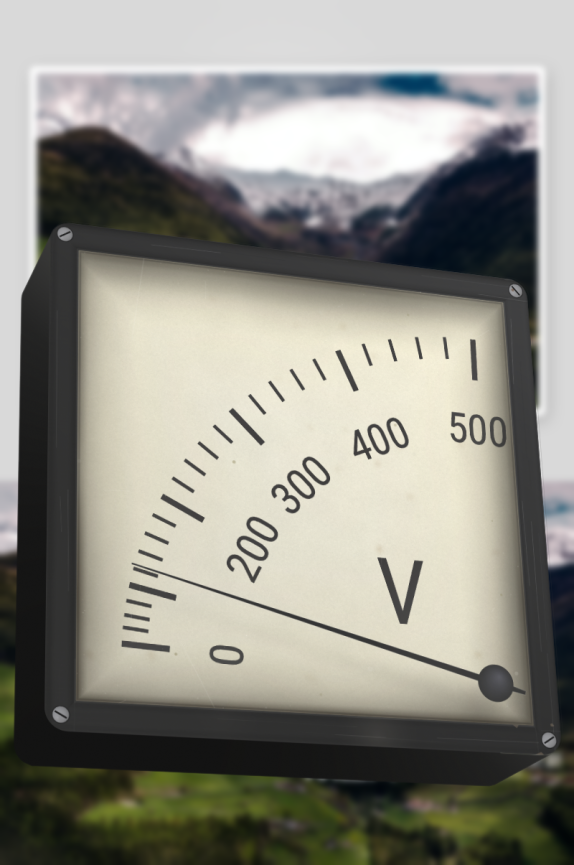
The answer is 120 V
